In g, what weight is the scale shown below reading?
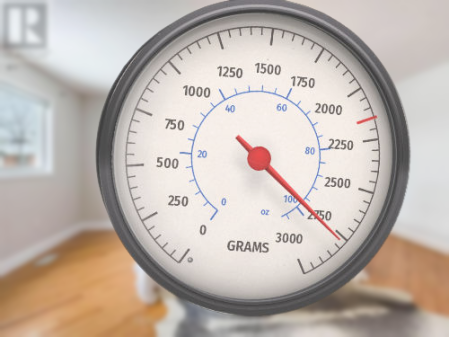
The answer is 2775 g
